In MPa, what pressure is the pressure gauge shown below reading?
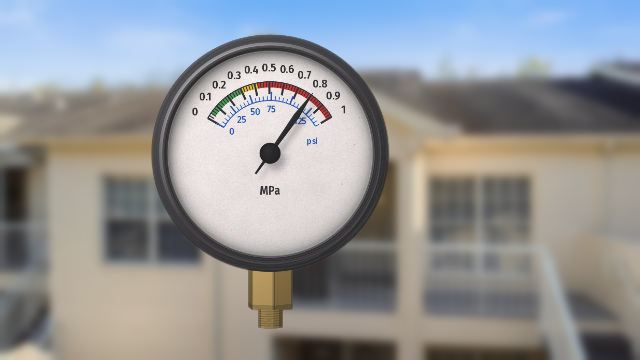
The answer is 0.8 MPa
